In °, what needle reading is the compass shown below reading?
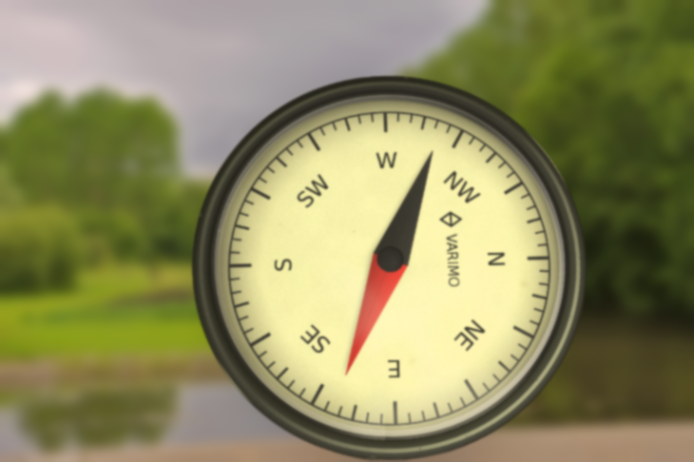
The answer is 112.5 °
